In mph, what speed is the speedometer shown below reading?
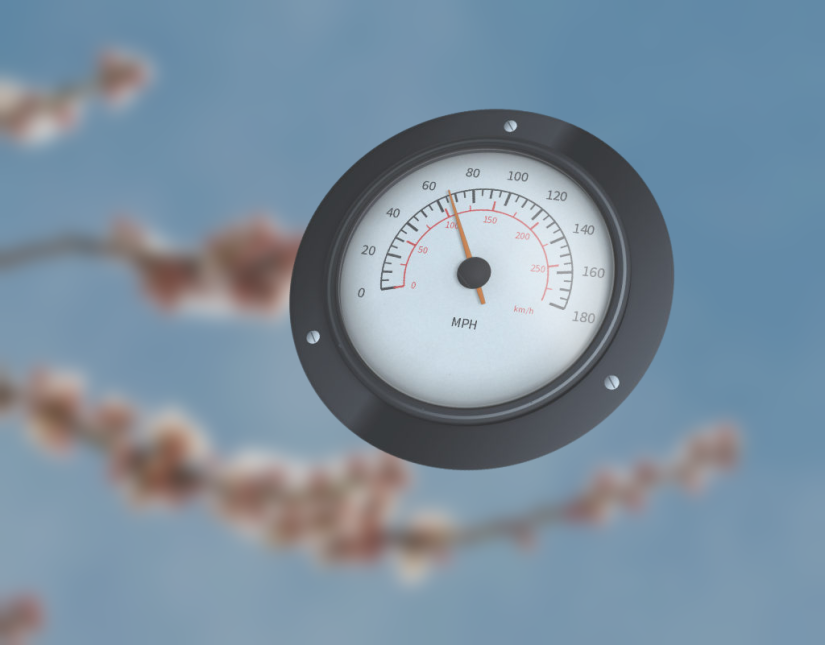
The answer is 67.5 mph
